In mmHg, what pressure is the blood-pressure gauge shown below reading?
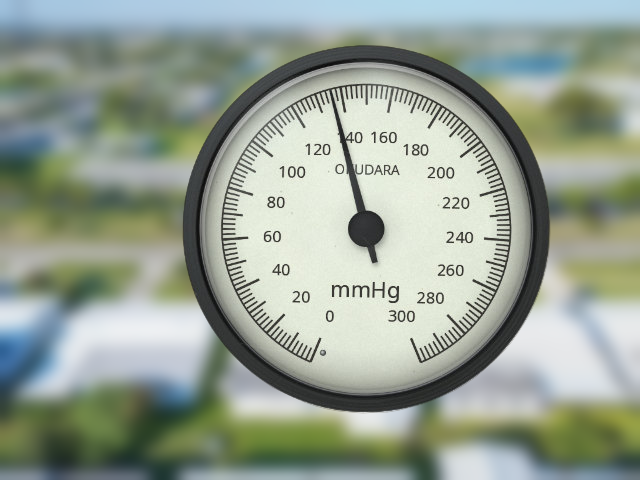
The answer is 136 mmHg
